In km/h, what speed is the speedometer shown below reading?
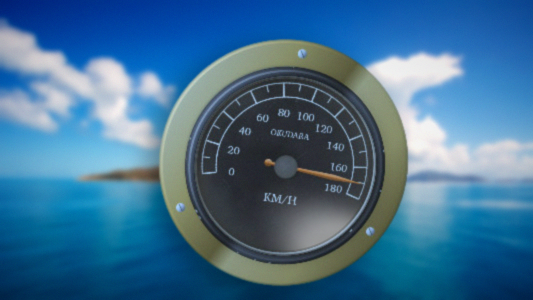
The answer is 170 km/h
